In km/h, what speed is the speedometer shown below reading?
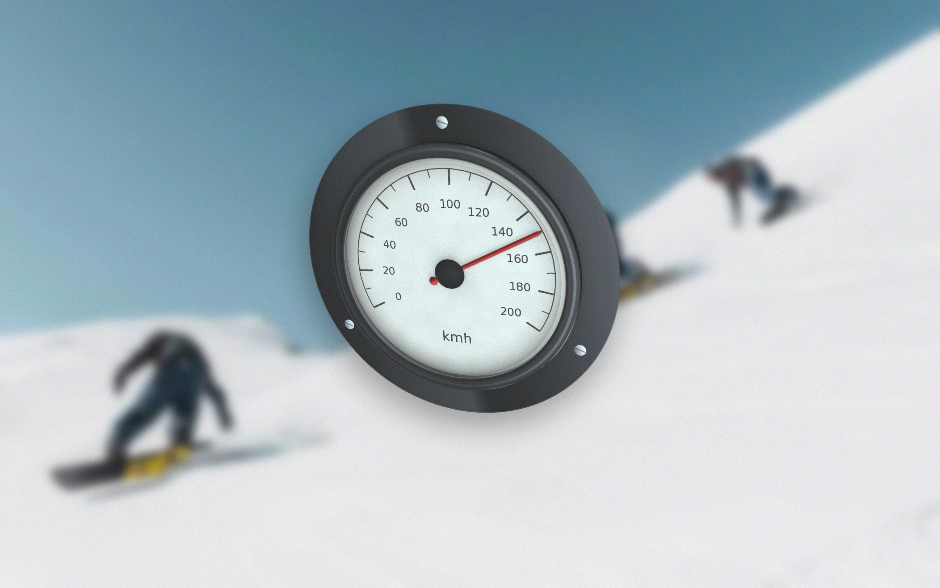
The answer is 150 km/h
